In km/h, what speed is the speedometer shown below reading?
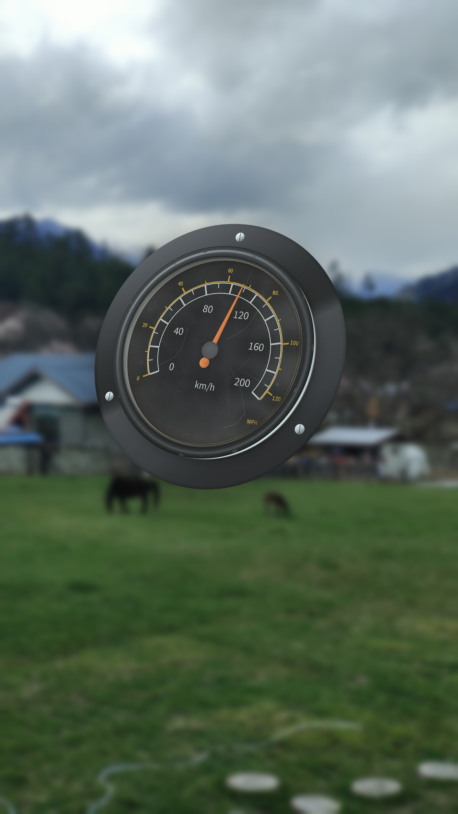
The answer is 110 km/h
